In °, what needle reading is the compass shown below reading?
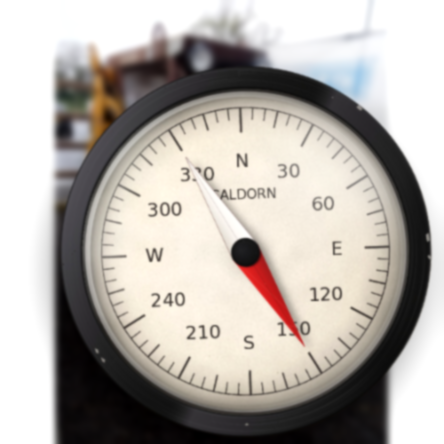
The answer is 150 °
